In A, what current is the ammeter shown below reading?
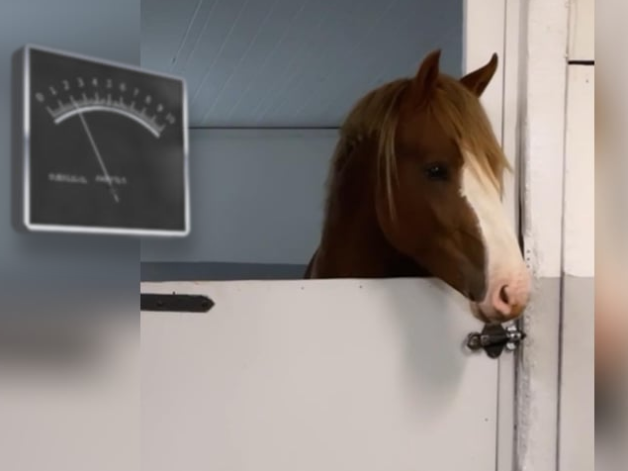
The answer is 2 A
